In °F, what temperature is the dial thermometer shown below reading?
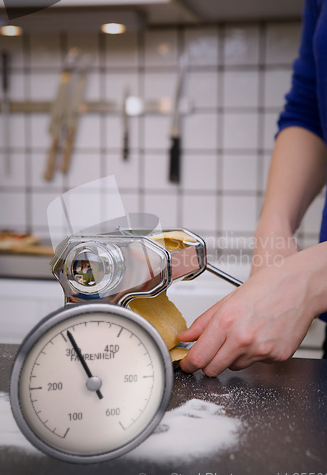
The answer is 310 °F
